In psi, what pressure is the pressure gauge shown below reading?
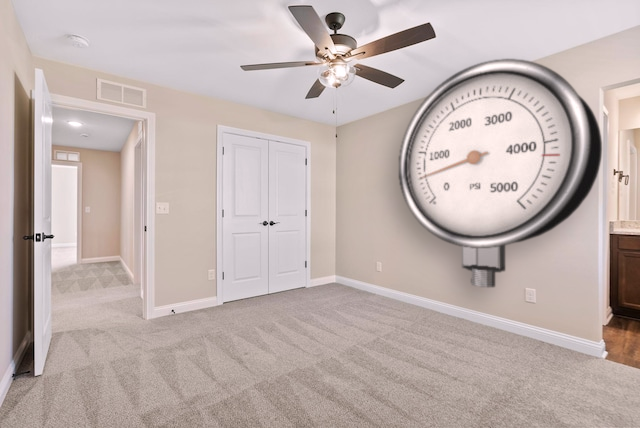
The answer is 500 psi
